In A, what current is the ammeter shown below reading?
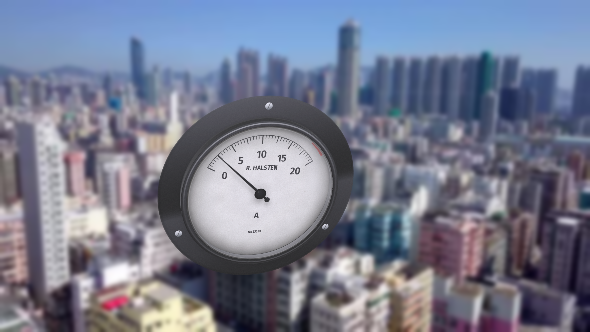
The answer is 2.5 A
